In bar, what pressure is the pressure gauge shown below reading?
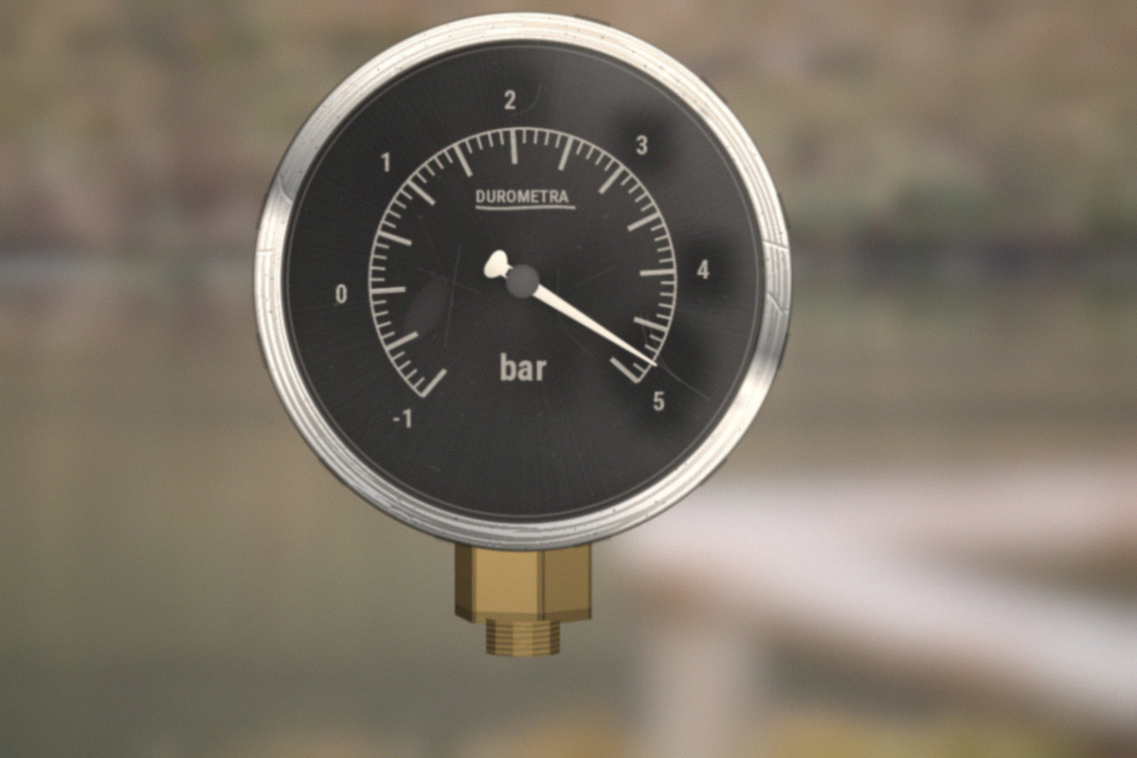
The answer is 4.8 bar
